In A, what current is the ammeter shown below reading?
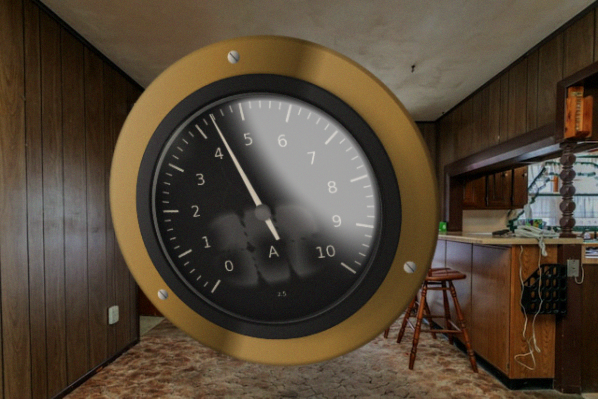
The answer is 4.4 A
